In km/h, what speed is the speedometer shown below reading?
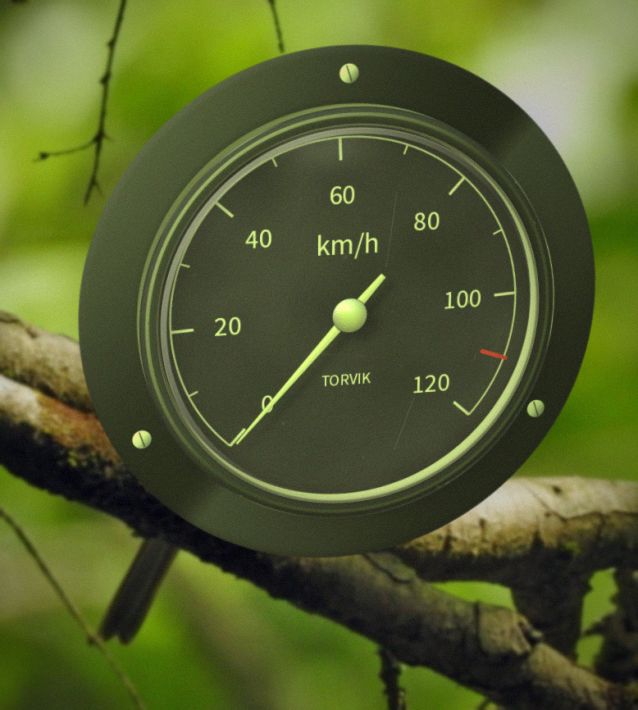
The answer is 0 km/h
